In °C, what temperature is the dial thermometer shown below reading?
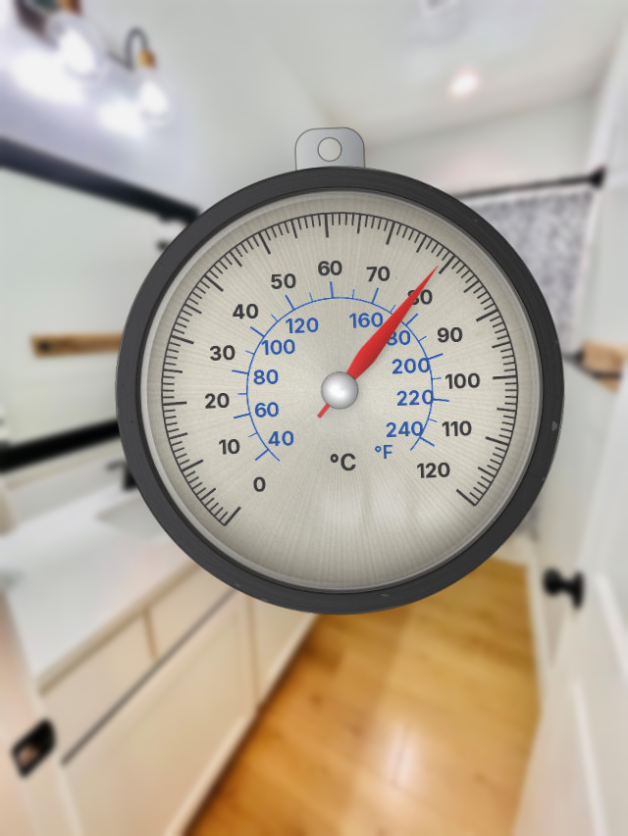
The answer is 79 °C
